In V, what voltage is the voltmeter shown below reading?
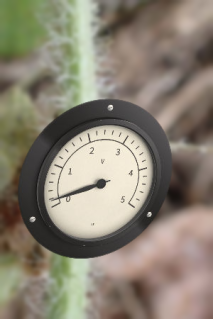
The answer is 0.2 V
